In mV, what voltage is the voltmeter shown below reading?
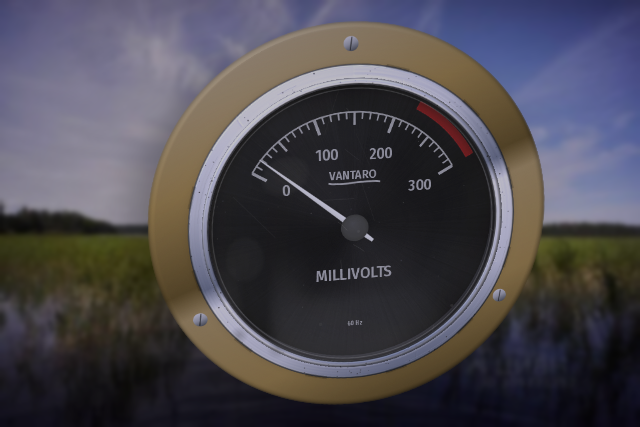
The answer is 20 mV
